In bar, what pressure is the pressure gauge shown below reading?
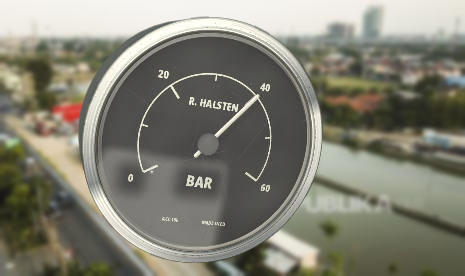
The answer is 40 bar
